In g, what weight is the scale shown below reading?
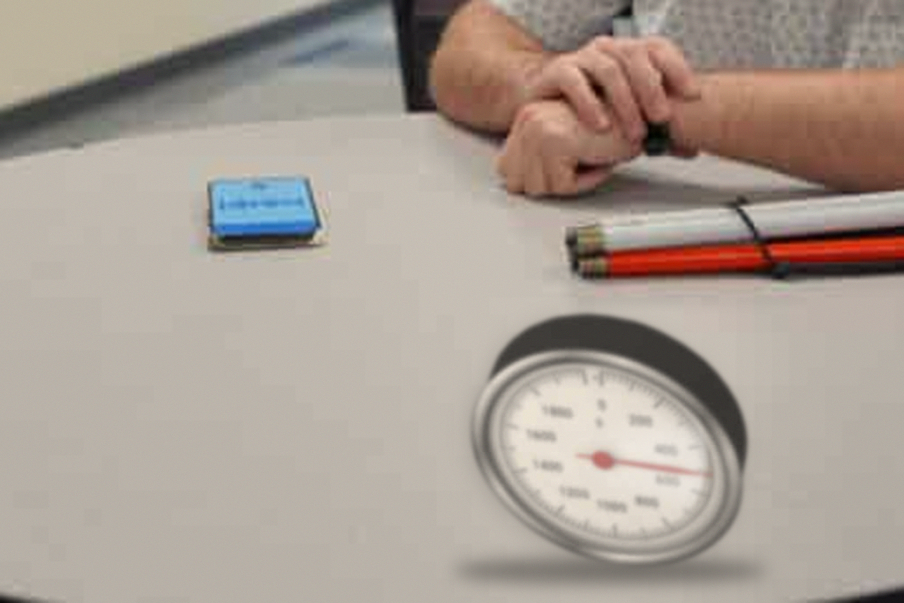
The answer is 500 g
